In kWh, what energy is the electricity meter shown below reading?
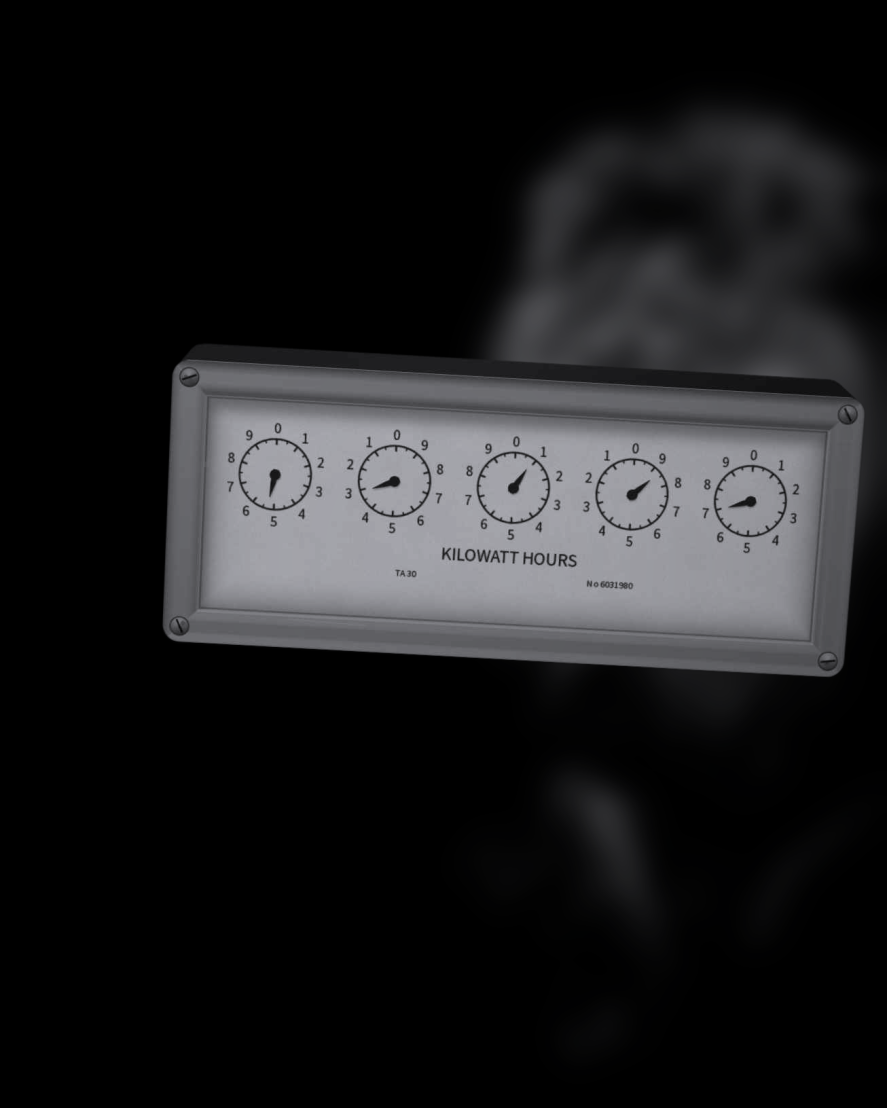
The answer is 53087 kWh
